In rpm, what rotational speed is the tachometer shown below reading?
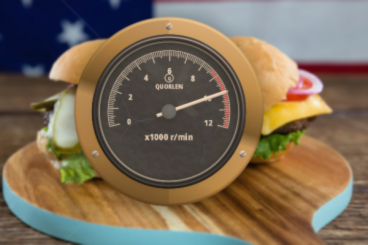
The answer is 10000 rpm
